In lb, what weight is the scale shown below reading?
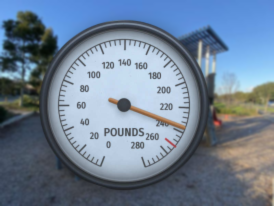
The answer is 236 lb
